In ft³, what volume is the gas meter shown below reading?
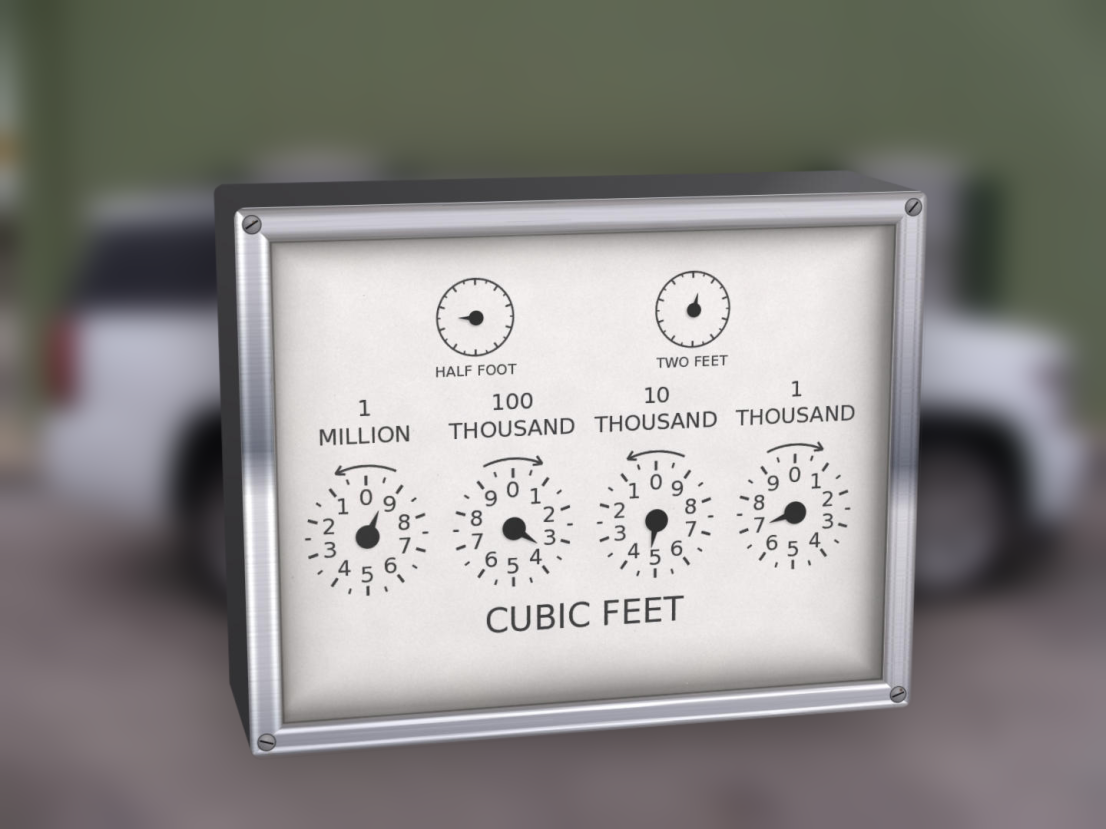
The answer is 934700 ft³
